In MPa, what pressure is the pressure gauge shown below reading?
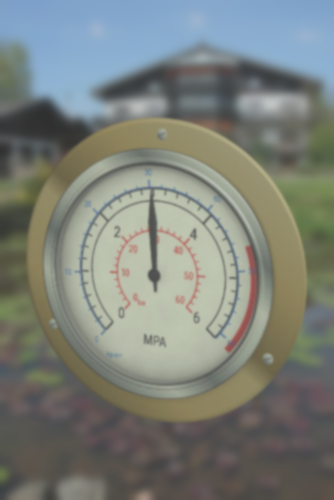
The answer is 3 MPa
